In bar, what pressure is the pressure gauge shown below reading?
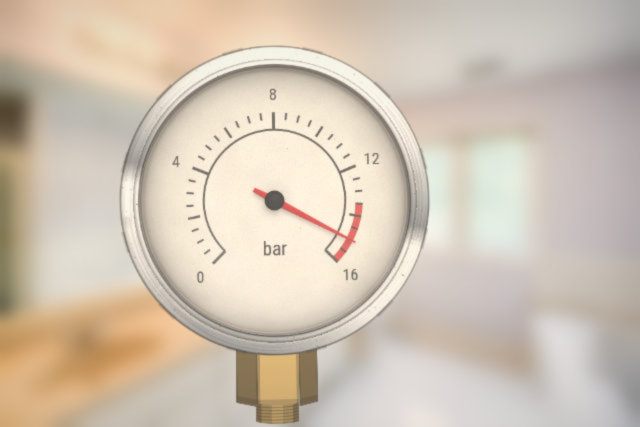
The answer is 15 bar
